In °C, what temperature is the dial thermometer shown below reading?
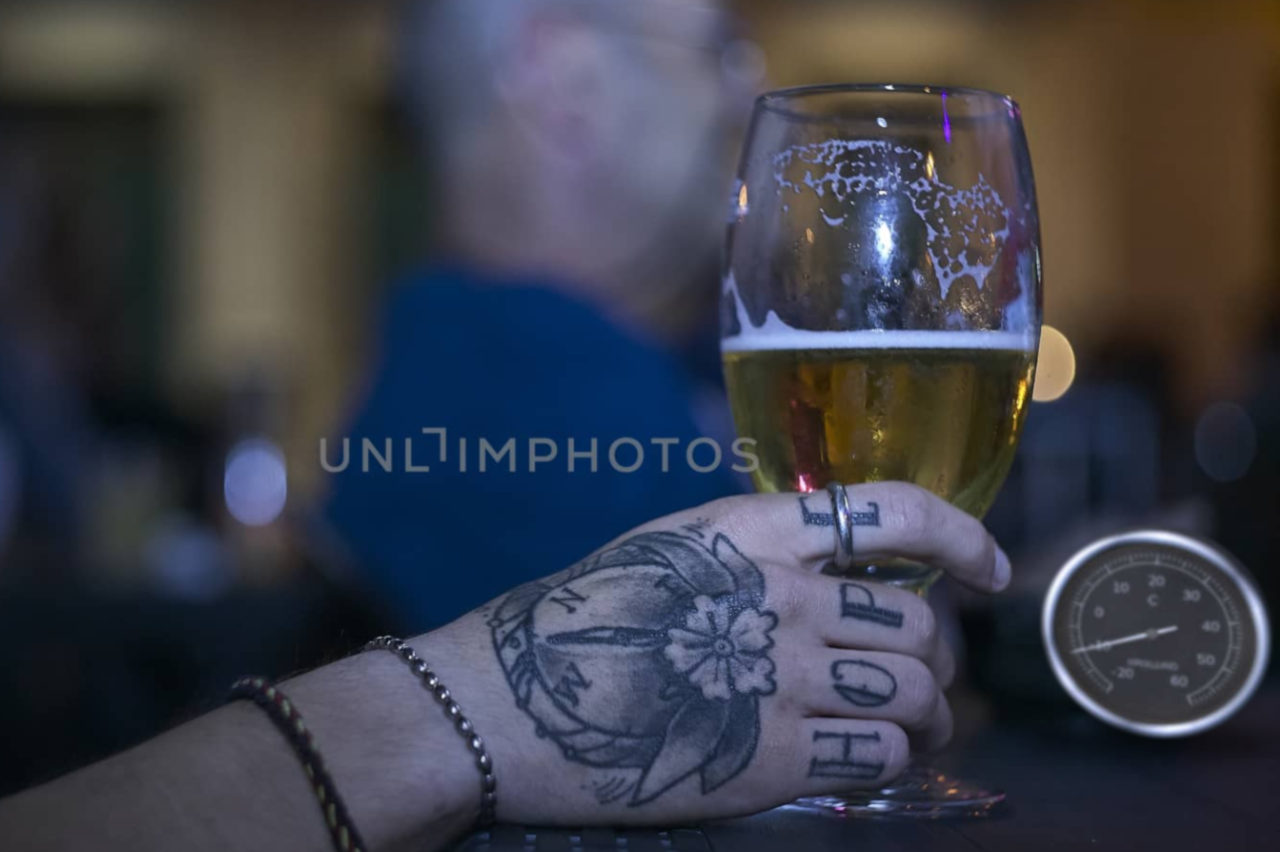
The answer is -10 °C
